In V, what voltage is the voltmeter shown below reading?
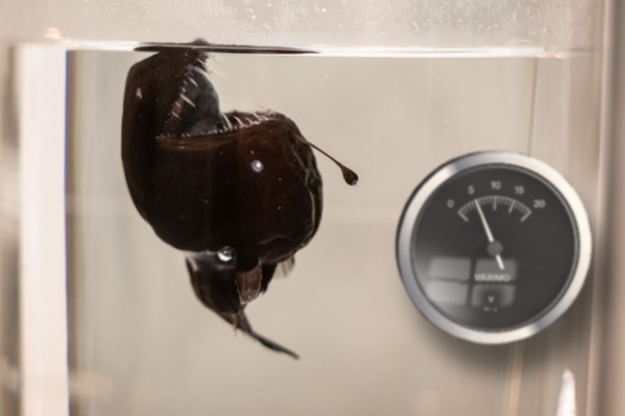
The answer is 5 V
